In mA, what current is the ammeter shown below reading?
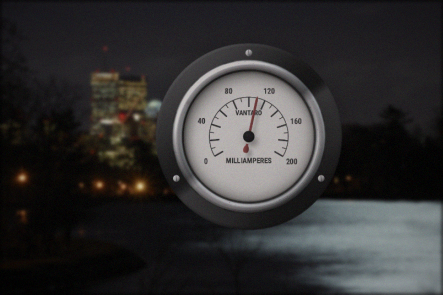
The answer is 110 mA
